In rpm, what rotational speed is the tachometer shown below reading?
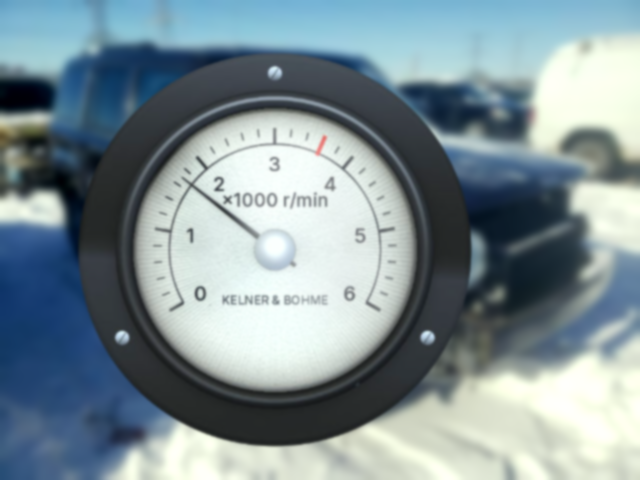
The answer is 1700 rpm
